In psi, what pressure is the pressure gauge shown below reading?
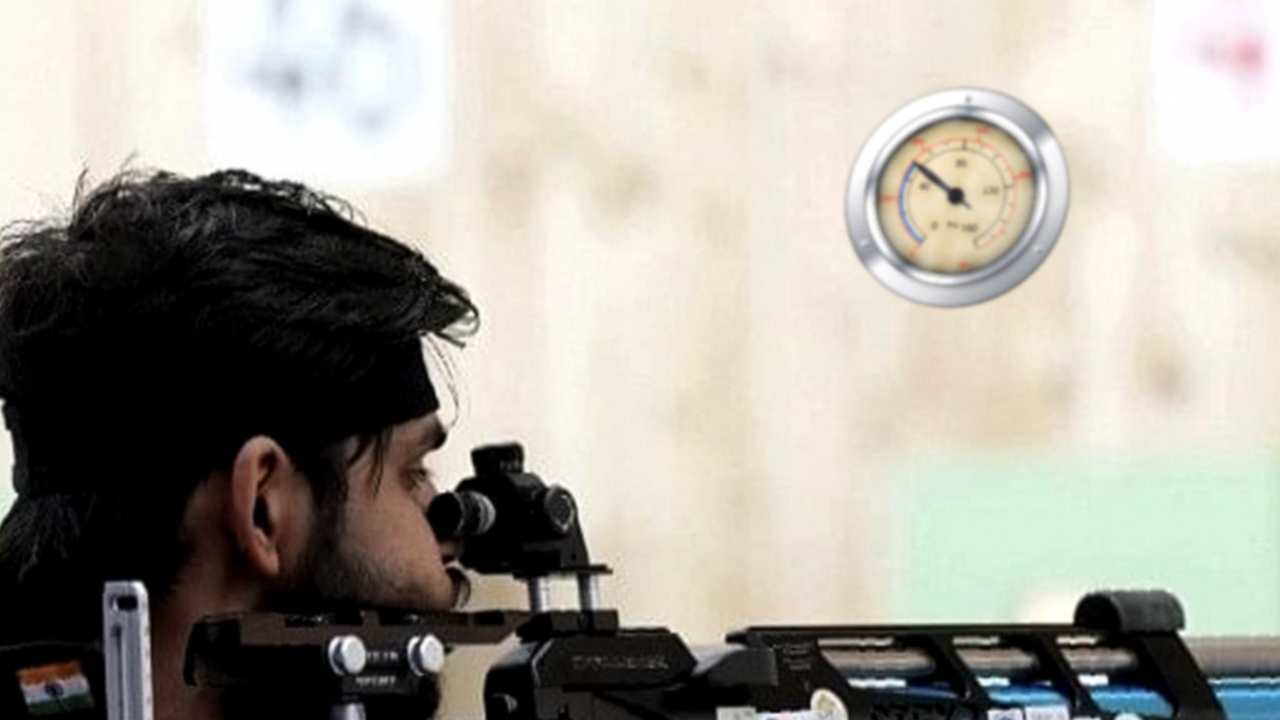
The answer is 50 psi
